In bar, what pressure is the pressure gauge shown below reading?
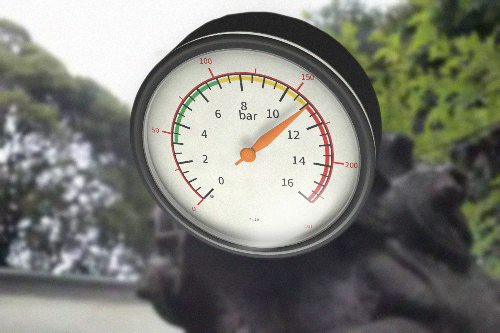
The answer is 11 bar
